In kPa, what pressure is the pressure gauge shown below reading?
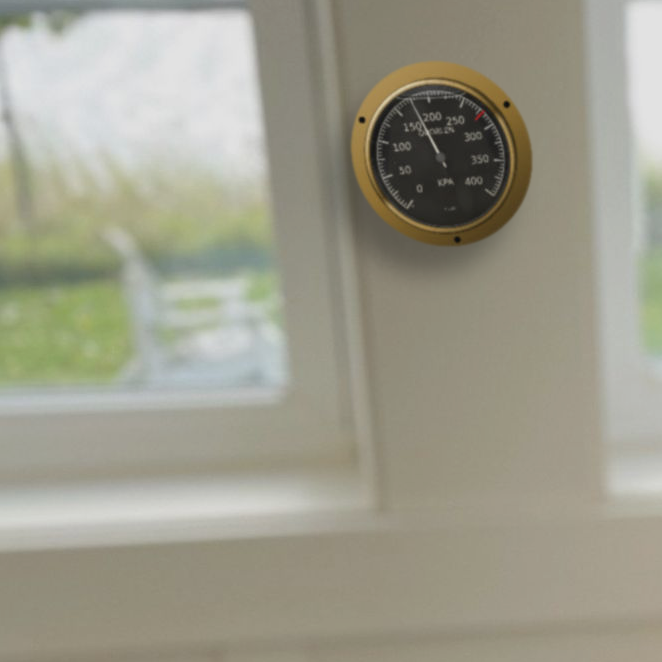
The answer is 175 kPa
